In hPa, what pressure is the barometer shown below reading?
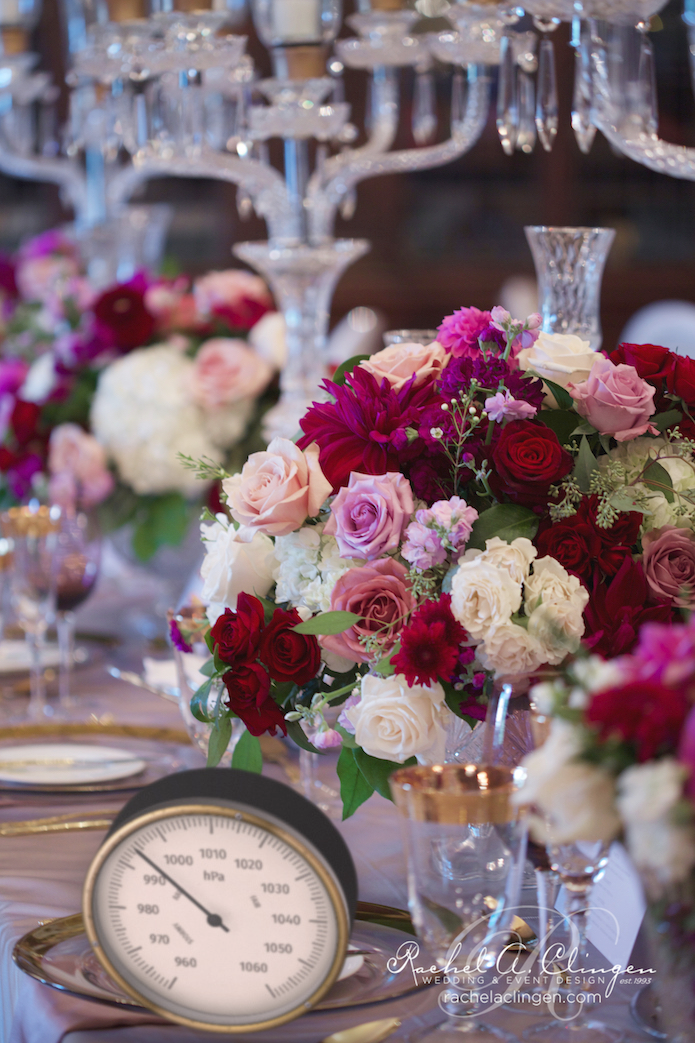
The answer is 995 hPa
